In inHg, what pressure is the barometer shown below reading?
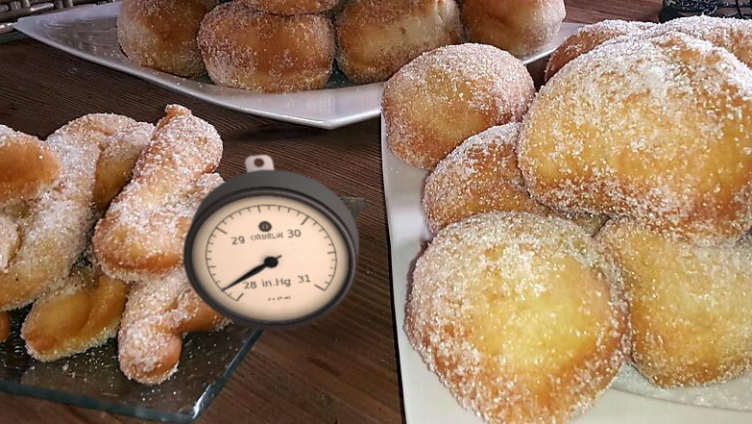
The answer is 28.2 inHg
